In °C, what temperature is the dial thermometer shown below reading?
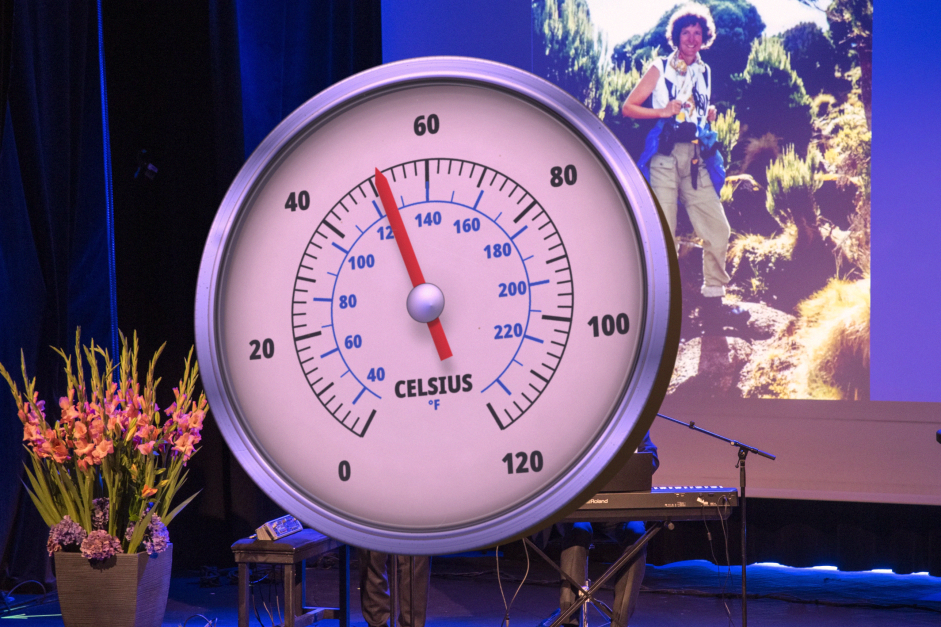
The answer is 52 °C
